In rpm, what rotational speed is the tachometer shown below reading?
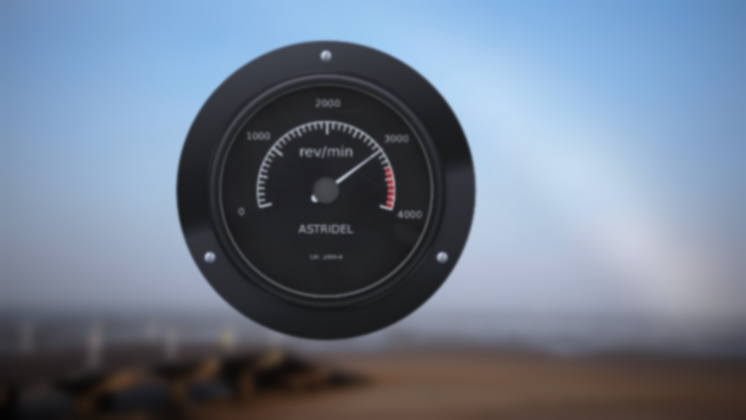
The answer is 3000 rpm
